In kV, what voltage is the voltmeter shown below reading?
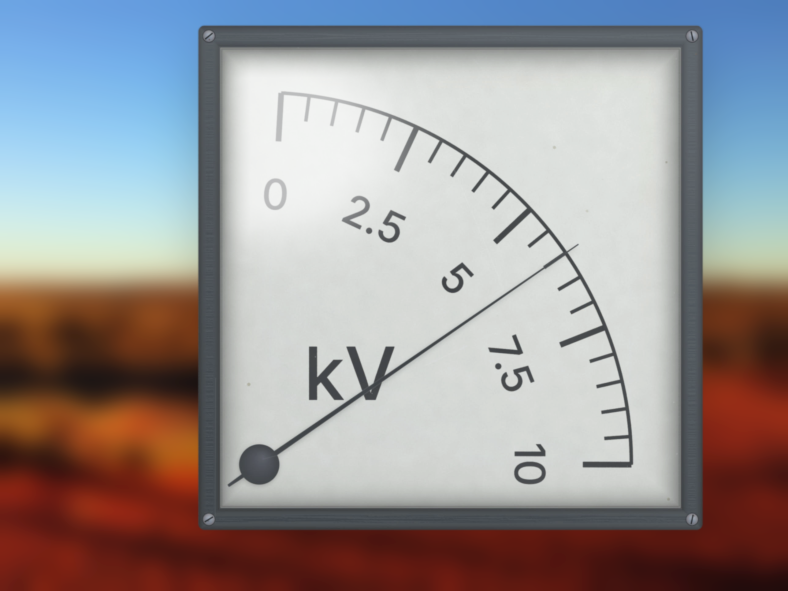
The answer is 6 kV
